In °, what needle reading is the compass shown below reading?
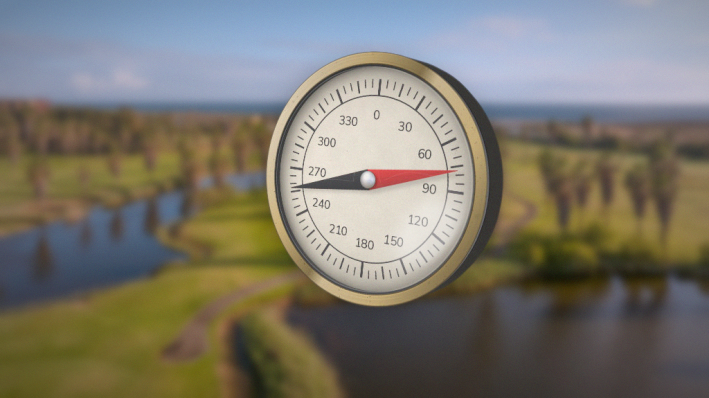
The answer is 77.5 °
